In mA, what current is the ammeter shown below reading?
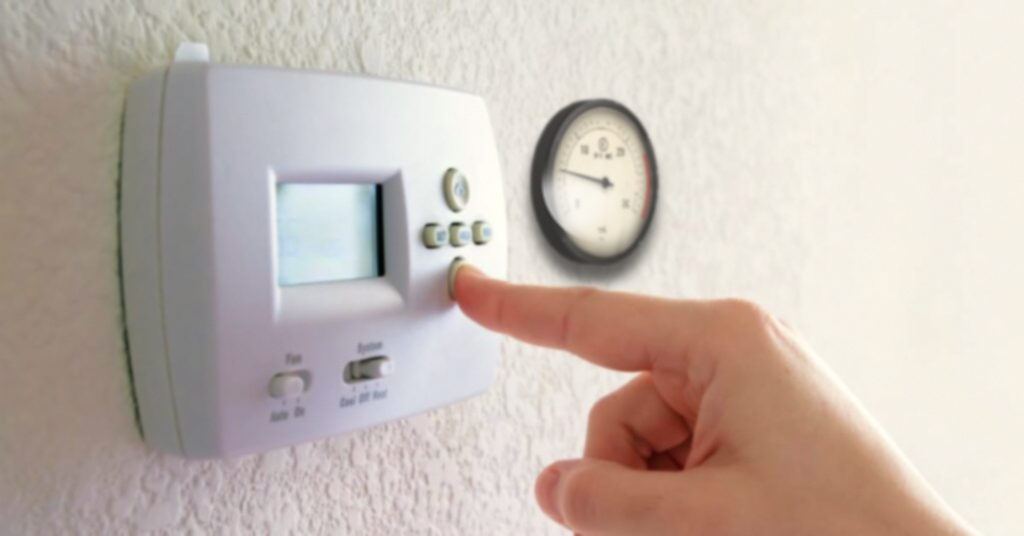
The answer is 5 mA
